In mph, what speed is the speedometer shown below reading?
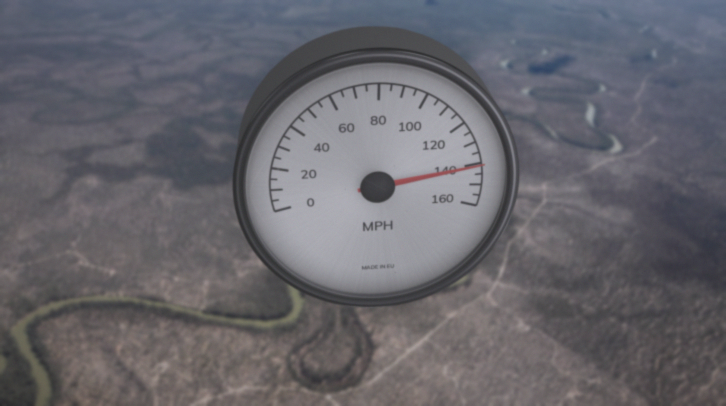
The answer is 140 mph
